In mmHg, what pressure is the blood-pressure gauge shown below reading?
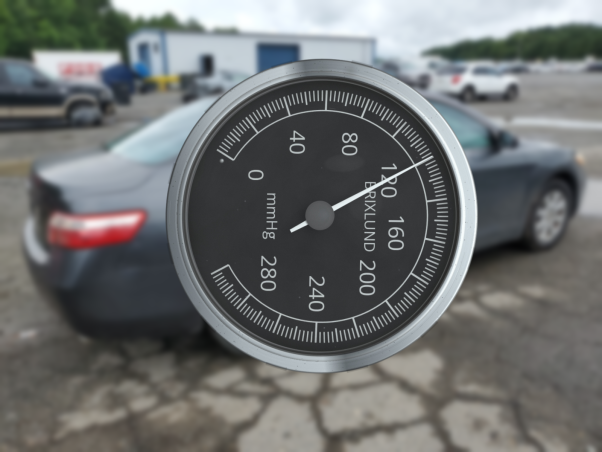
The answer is 120 mmHg
